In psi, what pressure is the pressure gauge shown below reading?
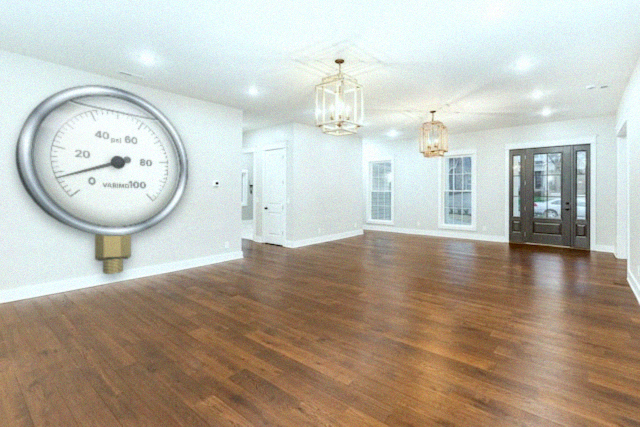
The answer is 8 psi
